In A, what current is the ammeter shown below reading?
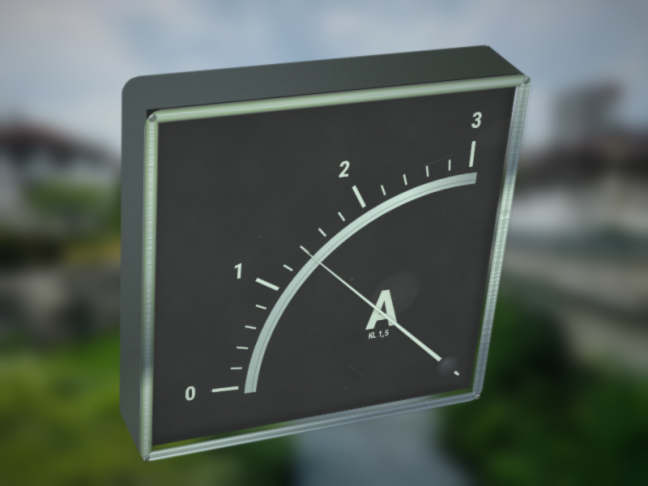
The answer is 1.4 A
